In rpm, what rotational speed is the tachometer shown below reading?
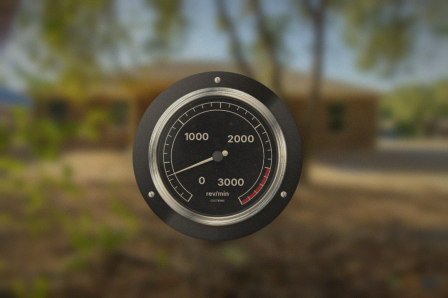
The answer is 350 rpm
